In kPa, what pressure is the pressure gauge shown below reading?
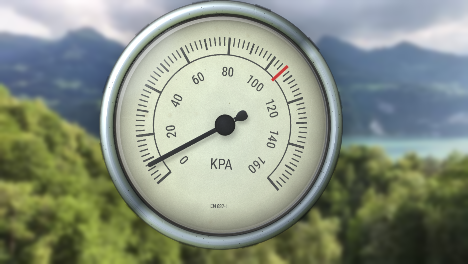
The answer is 8 kPa
